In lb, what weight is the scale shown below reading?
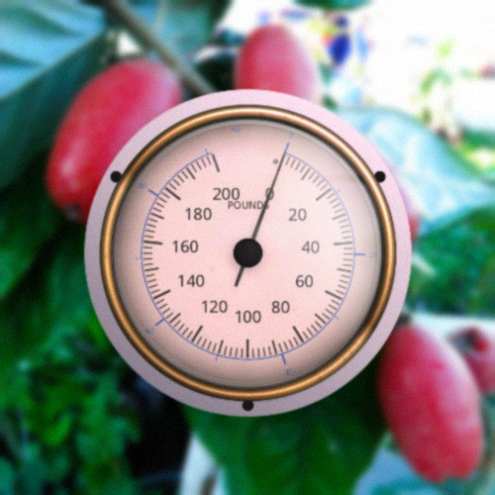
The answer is 0 lb
